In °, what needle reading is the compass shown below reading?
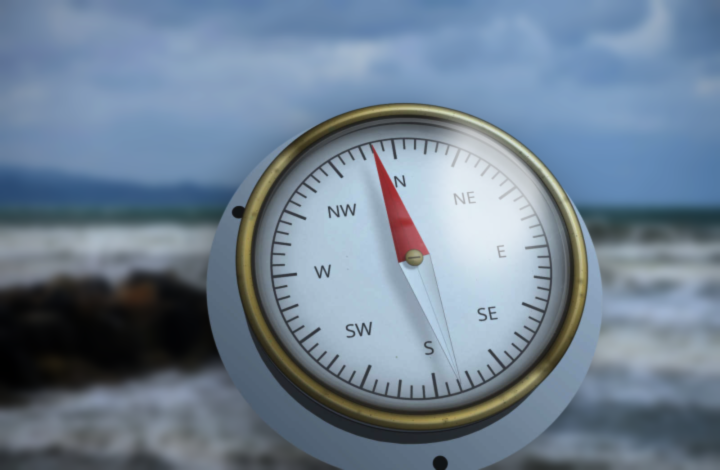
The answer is 350 °
